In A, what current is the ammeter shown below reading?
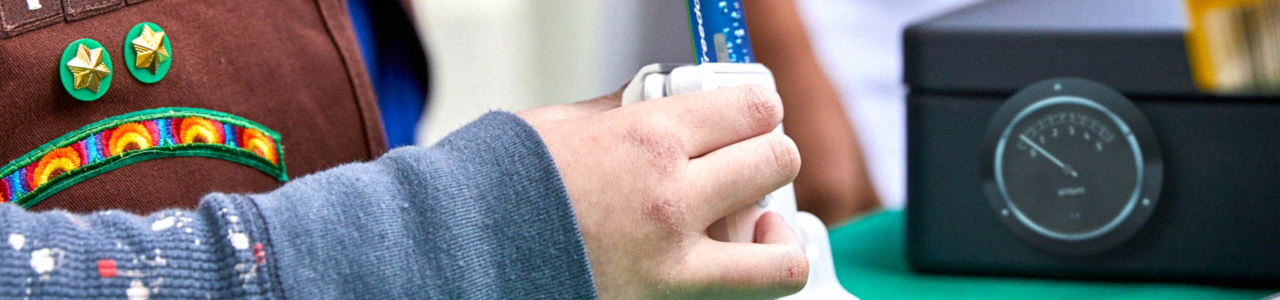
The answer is 0.5 A
